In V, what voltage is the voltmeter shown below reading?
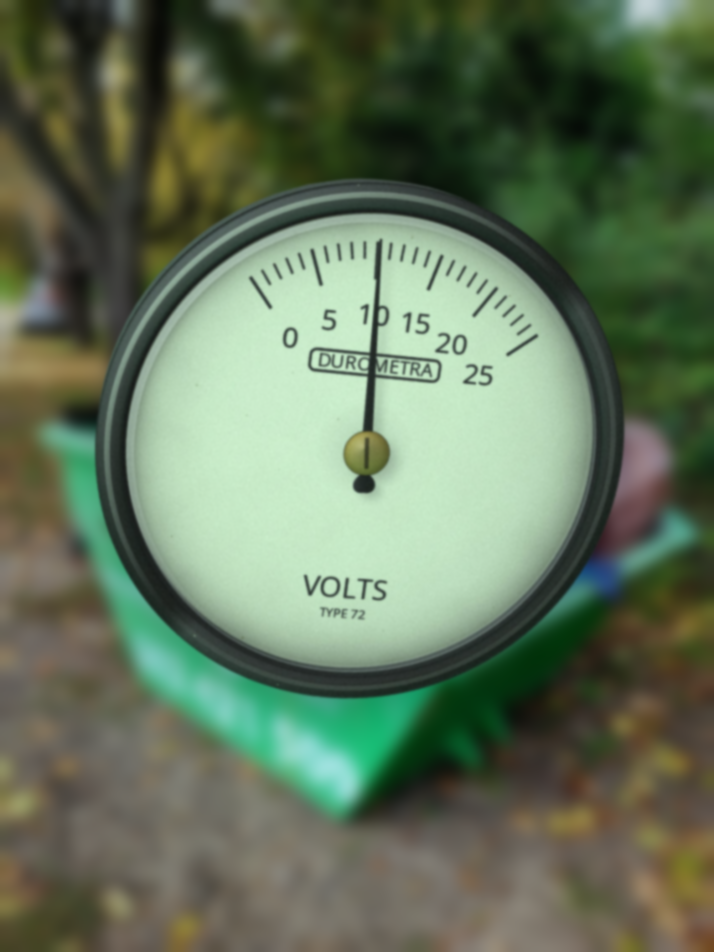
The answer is 10 V
